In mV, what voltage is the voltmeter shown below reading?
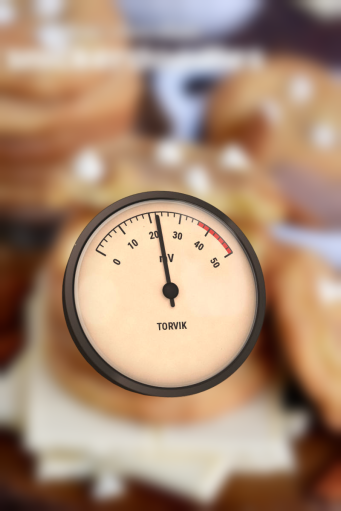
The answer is 22 mV
